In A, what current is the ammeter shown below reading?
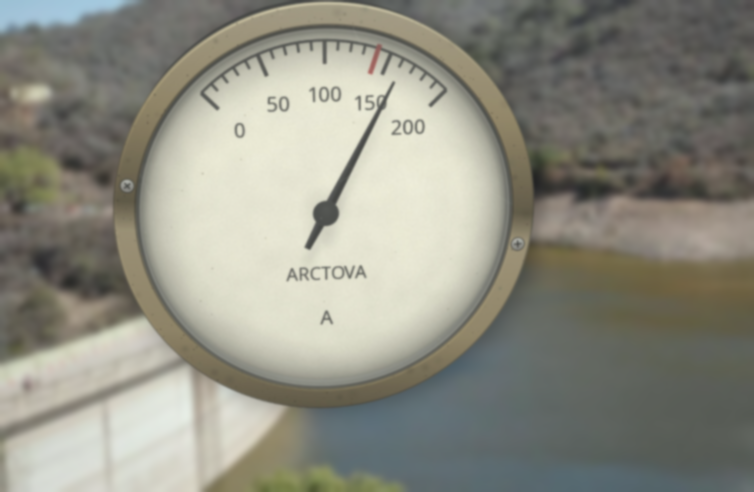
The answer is 160 A
